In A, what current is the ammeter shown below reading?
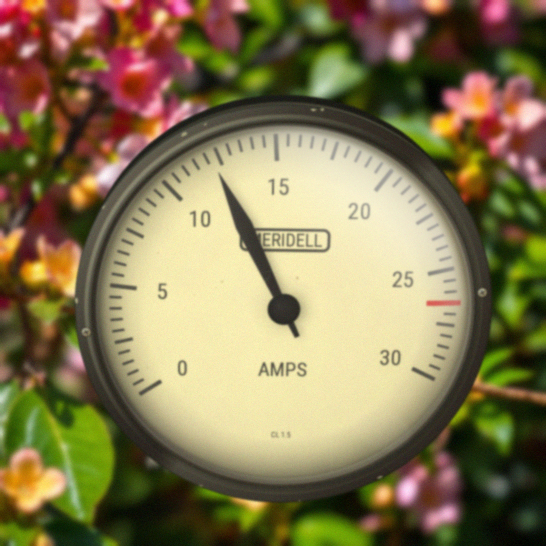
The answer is 12.25 A
